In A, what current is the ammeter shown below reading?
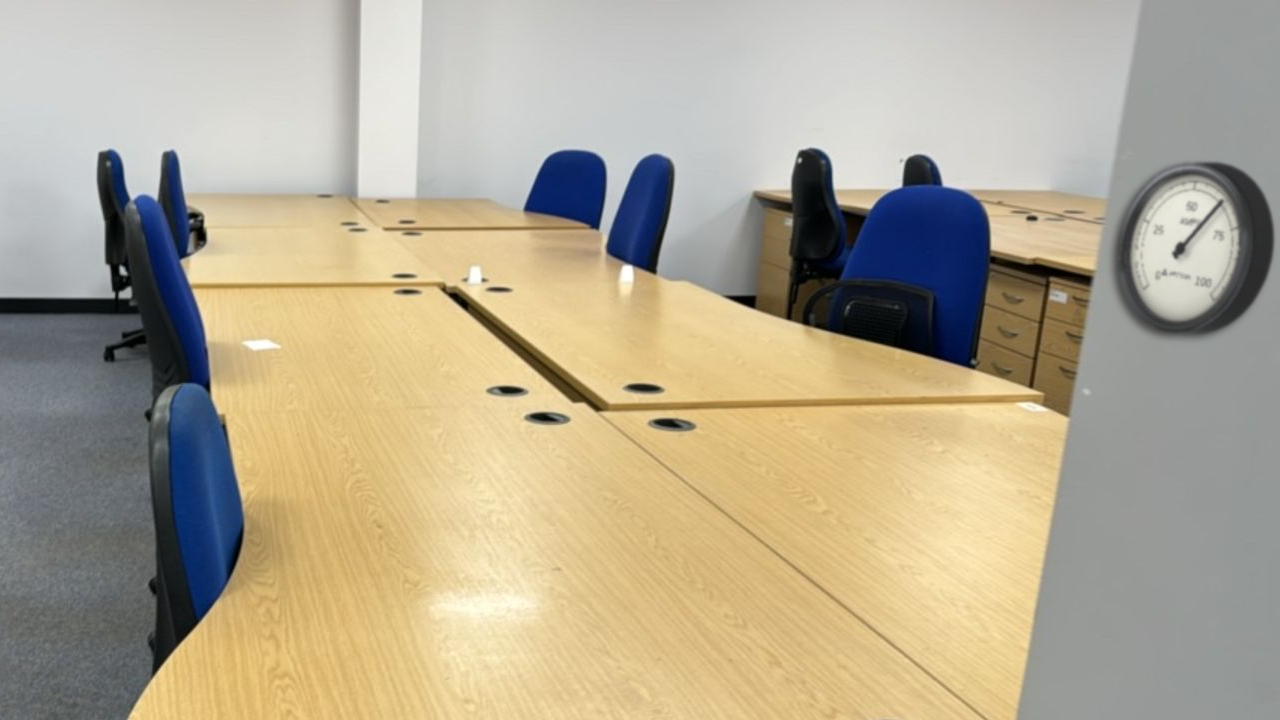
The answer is 65 A
